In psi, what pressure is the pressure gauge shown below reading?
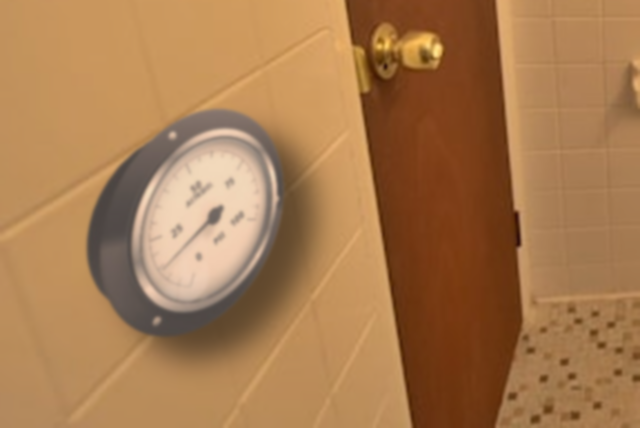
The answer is 15 psi
